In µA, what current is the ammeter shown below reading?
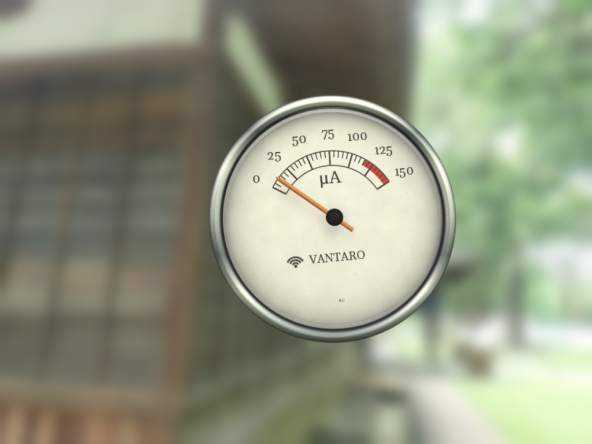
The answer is 10 µA
